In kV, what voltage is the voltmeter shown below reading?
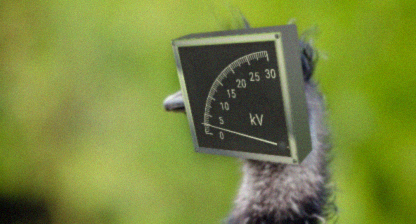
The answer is 2.5 kV
